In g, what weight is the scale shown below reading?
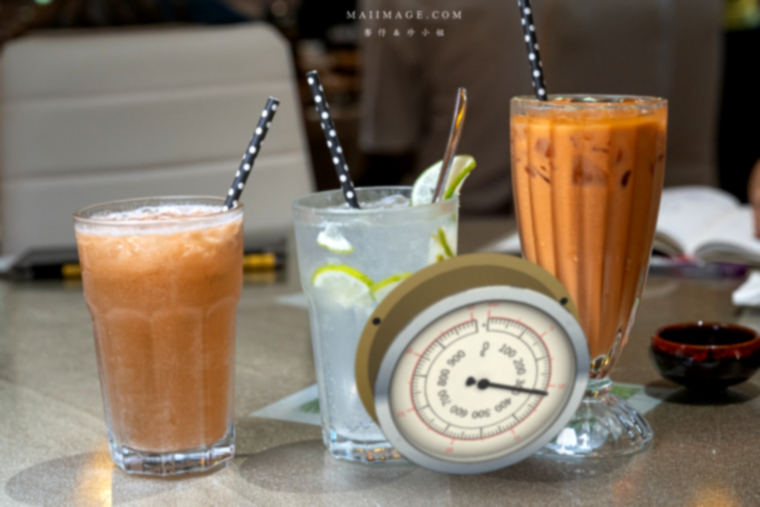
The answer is 300 g
